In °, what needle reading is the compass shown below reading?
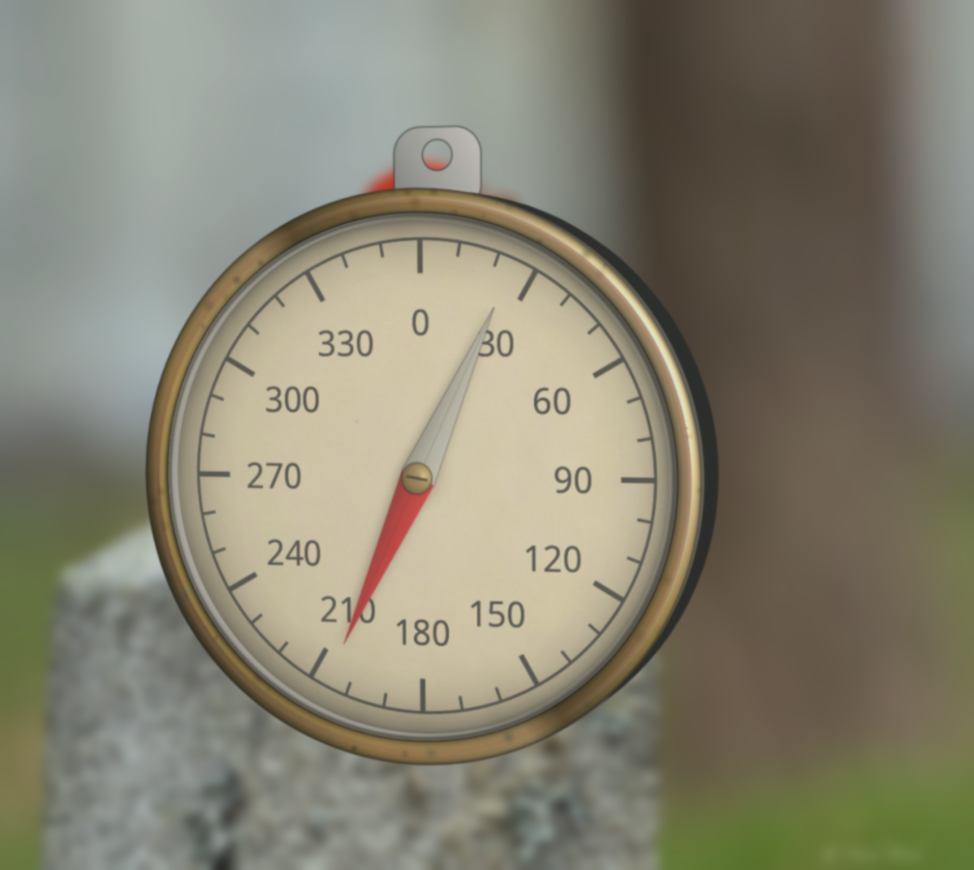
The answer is 205 °
